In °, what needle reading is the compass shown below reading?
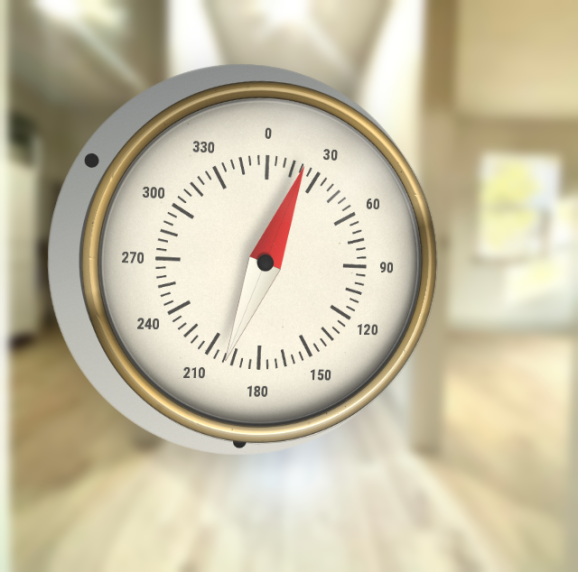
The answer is 20 °
